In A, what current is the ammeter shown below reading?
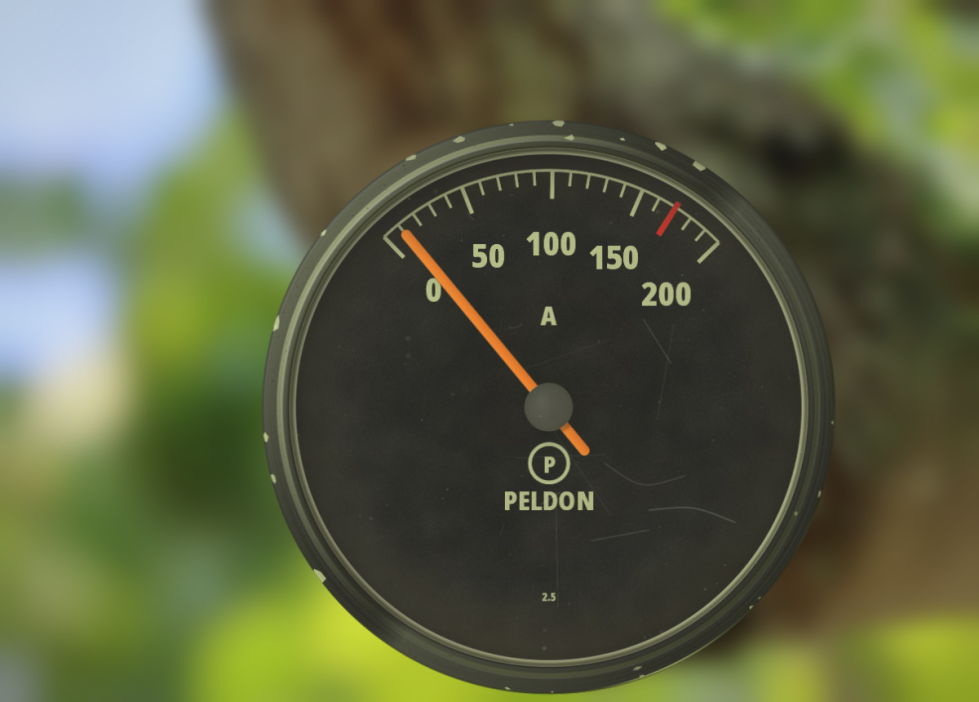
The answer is 10 A
